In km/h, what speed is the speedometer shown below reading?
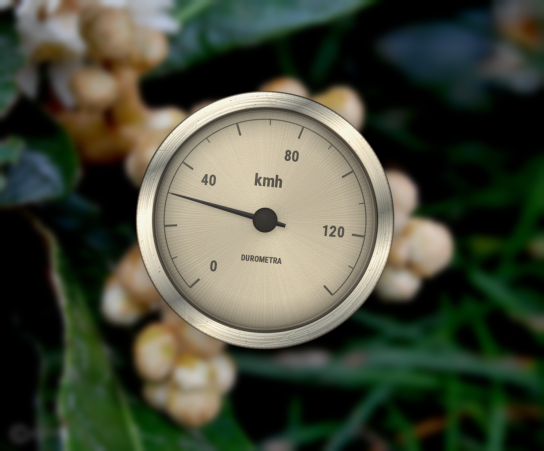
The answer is 30 km/h
